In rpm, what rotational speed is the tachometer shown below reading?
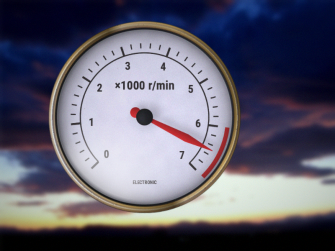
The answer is 6500 rpm
